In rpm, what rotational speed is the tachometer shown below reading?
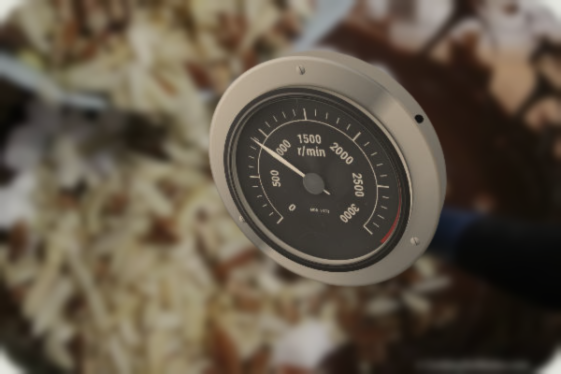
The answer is 900 rpm
